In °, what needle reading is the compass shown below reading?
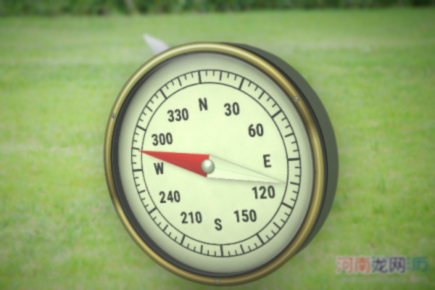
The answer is 285 °
